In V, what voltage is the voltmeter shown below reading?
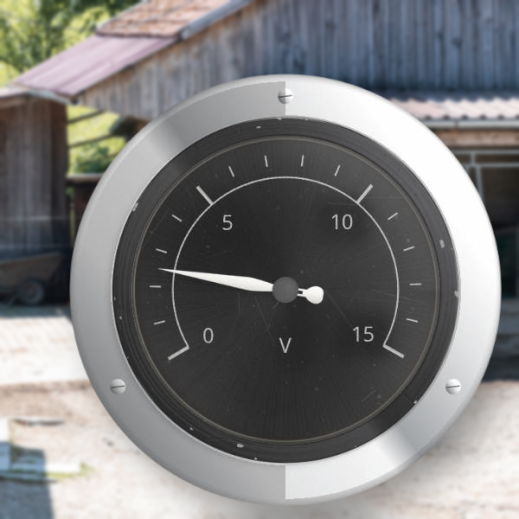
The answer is 2.5 V
